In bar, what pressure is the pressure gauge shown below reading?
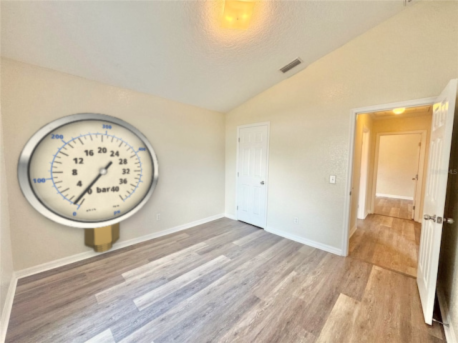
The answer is 1 bar
